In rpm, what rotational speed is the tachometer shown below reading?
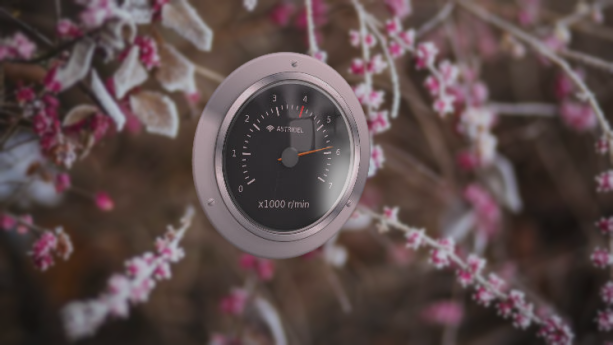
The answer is 5800 rpm
